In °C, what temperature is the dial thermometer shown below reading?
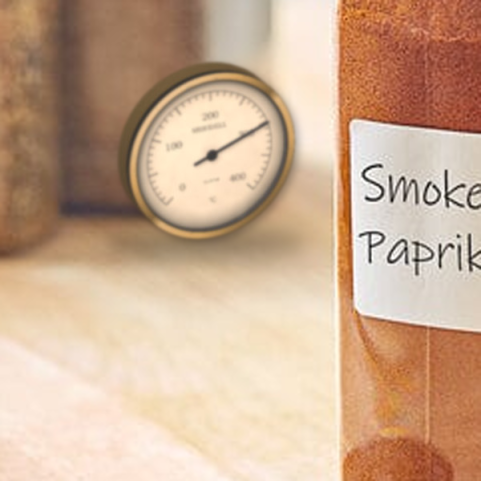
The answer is 300 °C
